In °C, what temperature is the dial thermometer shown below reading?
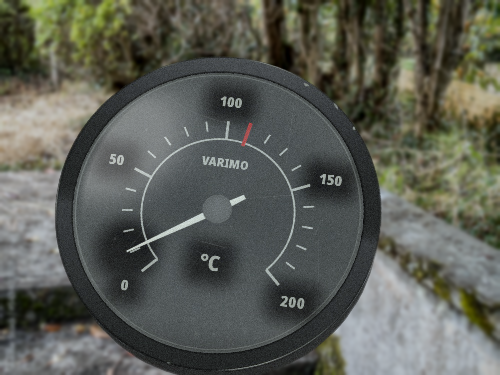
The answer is 10 °C
